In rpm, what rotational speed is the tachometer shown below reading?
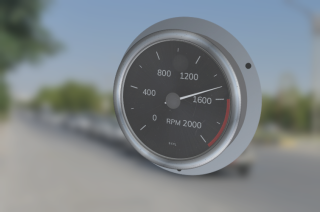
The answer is 1500 rpm
